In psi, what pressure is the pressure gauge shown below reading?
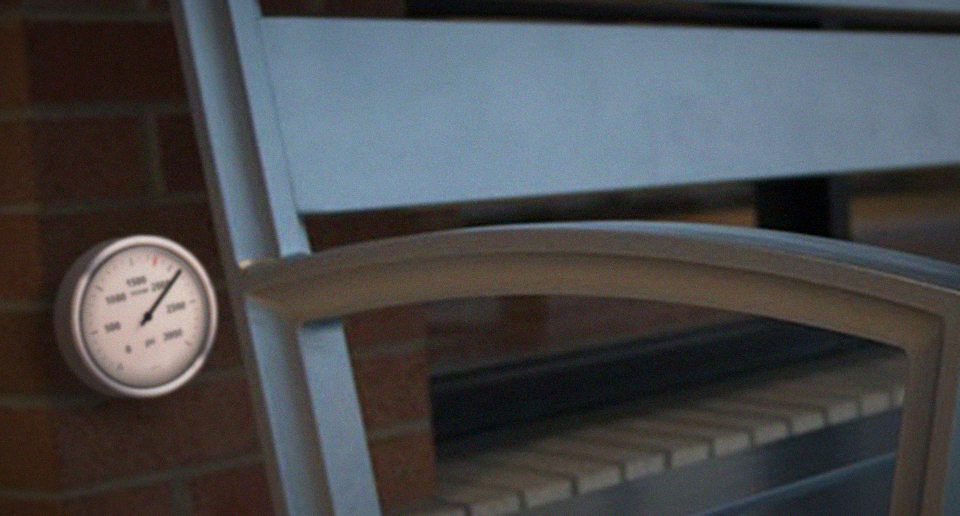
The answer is 2100 psi
